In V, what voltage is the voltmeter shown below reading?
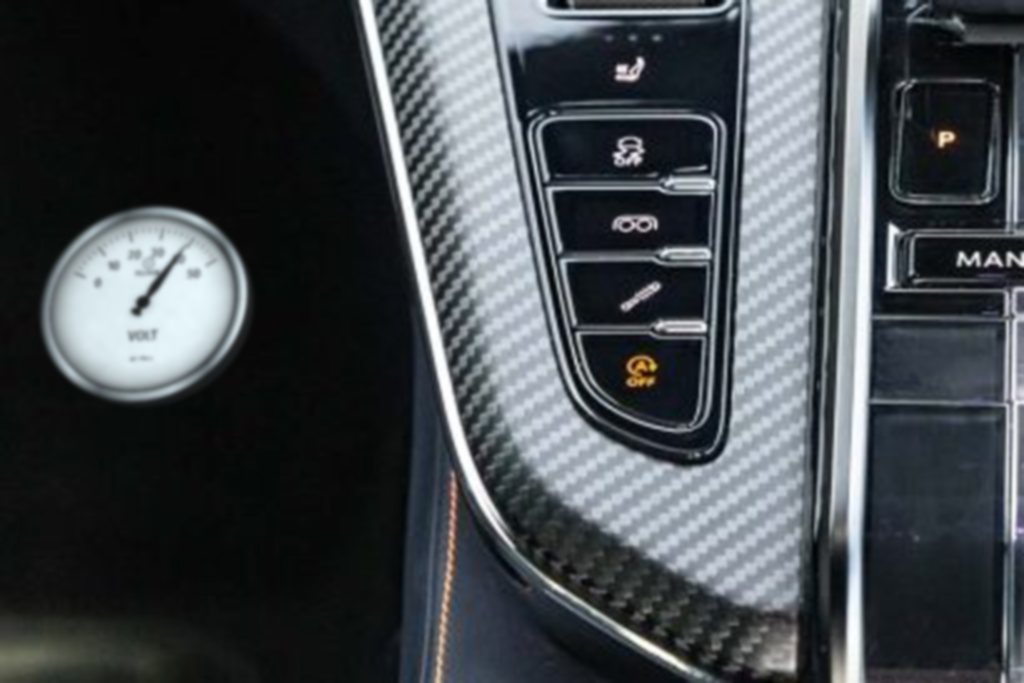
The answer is 40 V
